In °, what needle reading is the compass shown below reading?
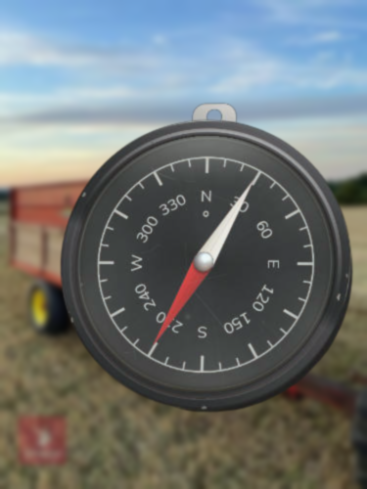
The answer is 210 °
